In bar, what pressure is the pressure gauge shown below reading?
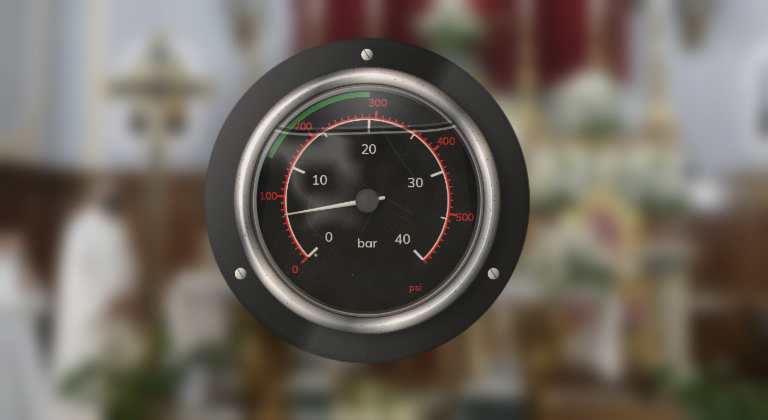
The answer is 5 bar
